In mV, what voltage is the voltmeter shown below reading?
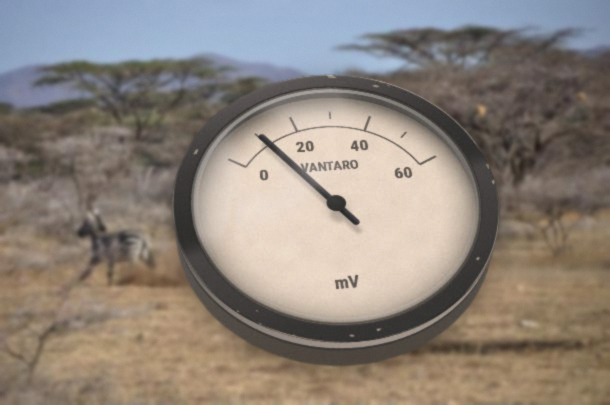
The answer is 10 mV
